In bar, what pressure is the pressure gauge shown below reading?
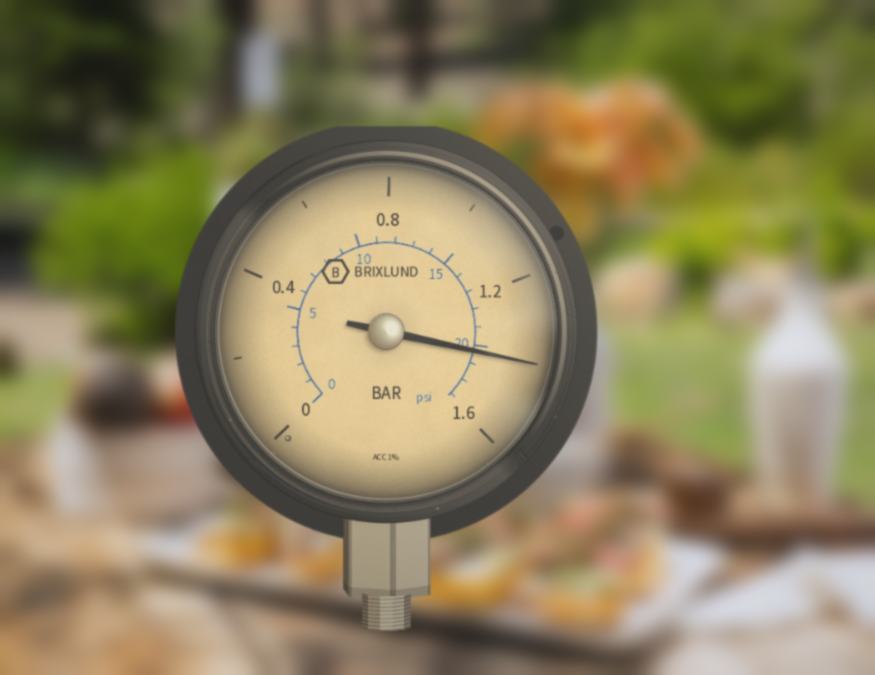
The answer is 1.4 bar
